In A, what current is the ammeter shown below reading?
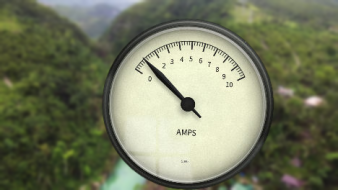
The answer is 1 A
